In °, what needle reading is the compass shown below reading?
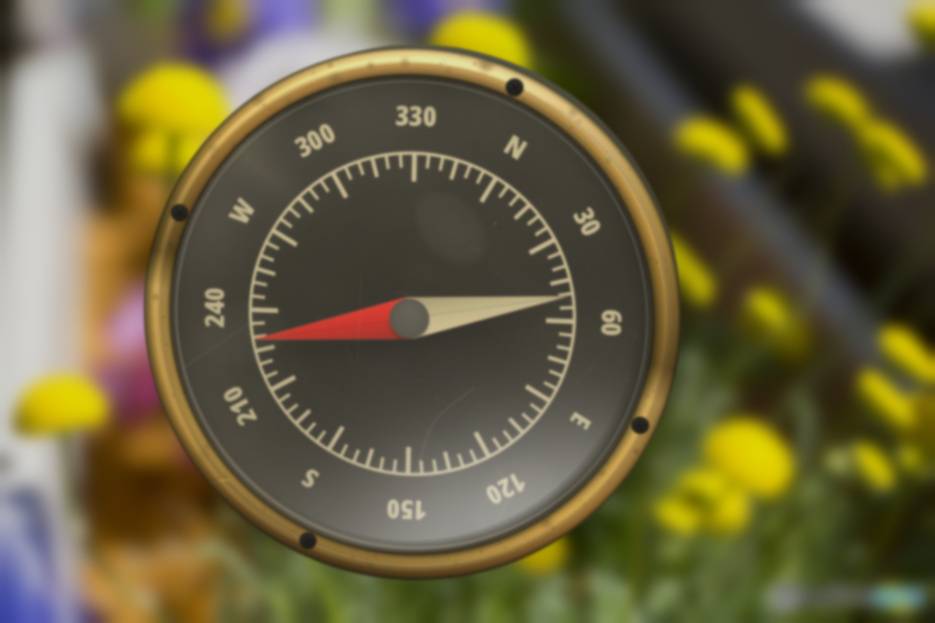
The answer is 230 °
